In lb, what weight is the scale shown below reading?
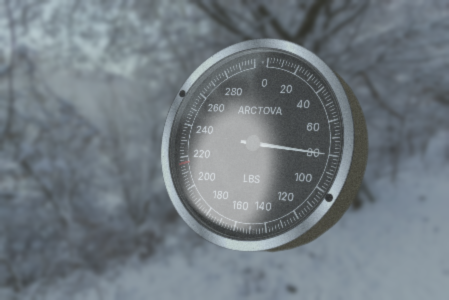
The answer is 80 lb
